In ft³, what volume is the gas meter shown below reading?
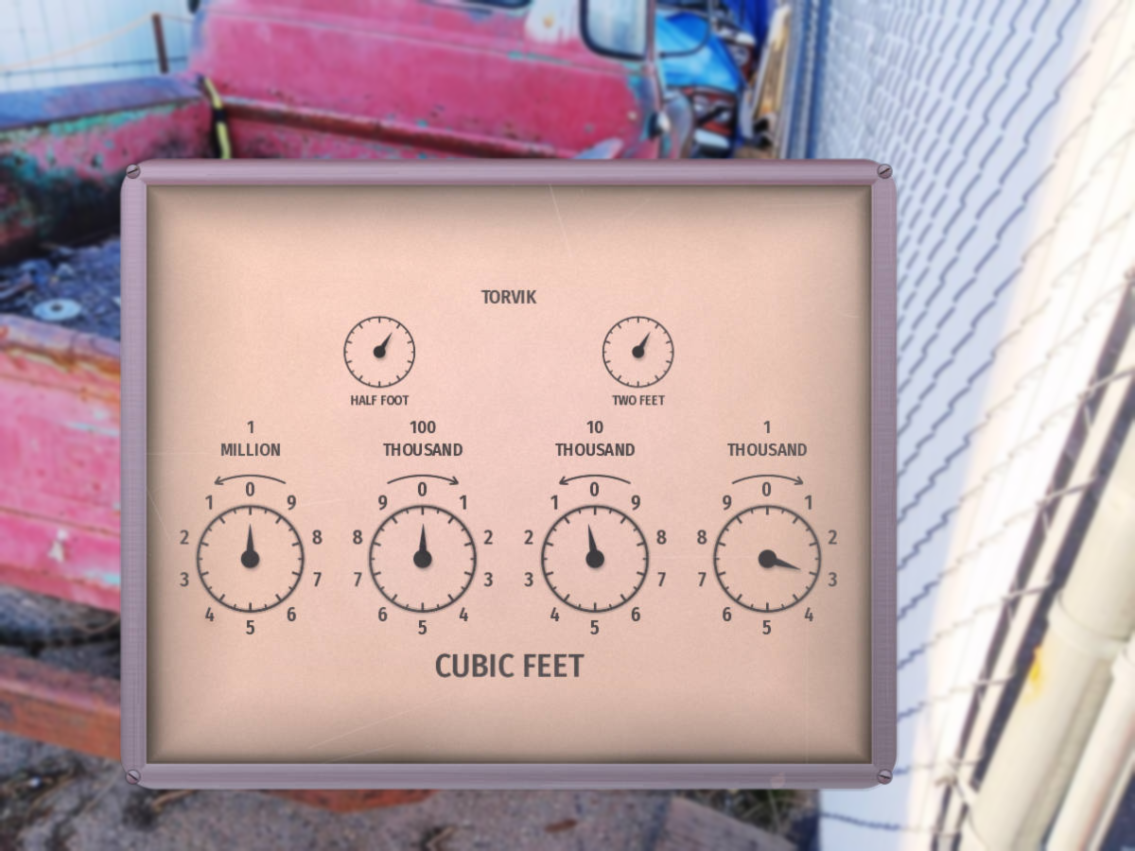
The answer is 300 ft³
